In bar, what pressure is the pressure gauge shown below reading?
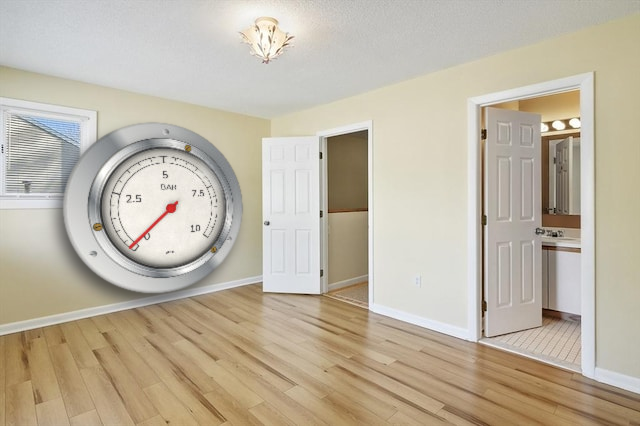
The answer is 0.25 bar
